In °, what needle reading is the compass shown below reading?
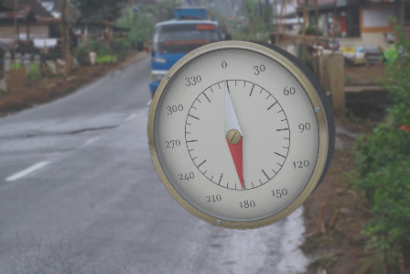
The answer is 180 °
